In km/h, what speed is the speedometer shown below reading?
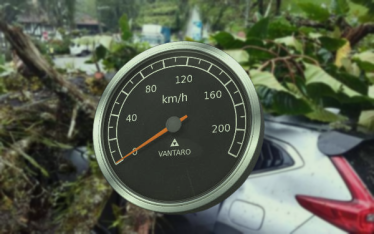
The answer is 0 km/h
